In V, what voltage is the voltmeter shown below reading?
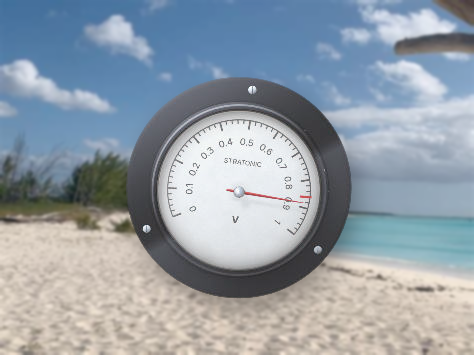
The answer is 0.88 V
